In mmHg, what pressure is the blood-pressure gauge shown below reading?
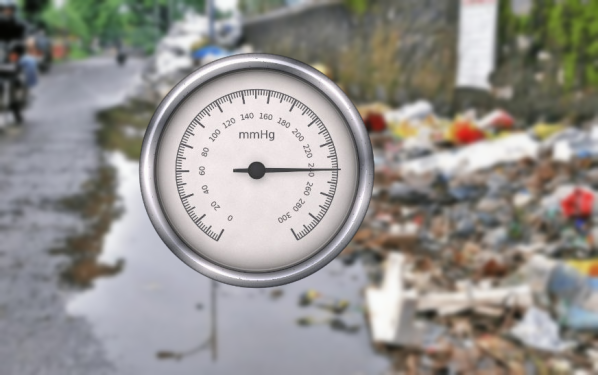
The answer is 240 mmHg
